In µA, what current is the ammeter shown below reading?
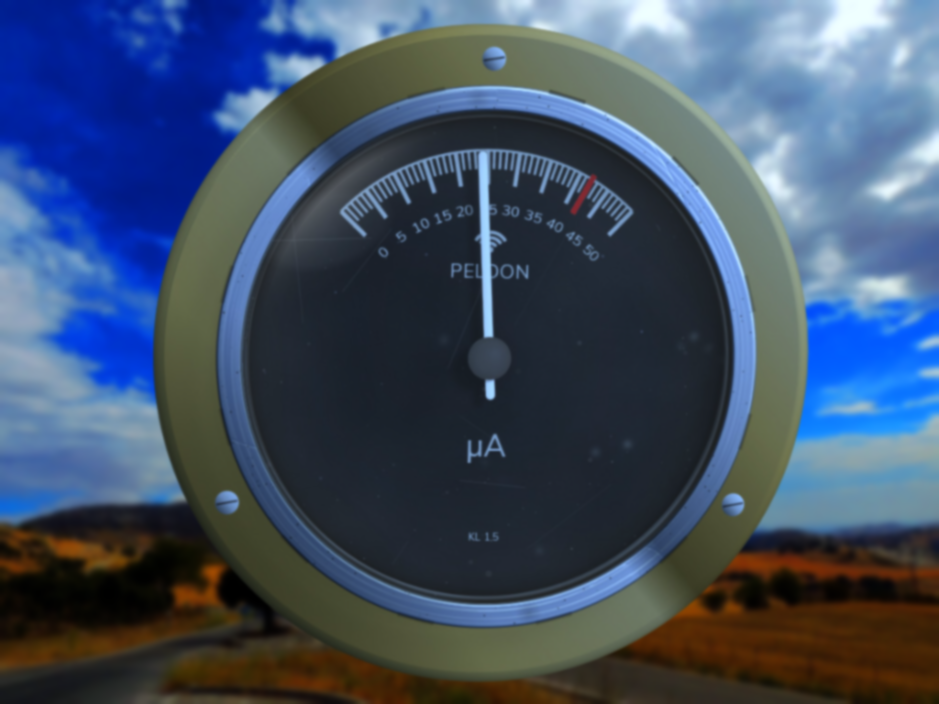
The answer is 24 µA
